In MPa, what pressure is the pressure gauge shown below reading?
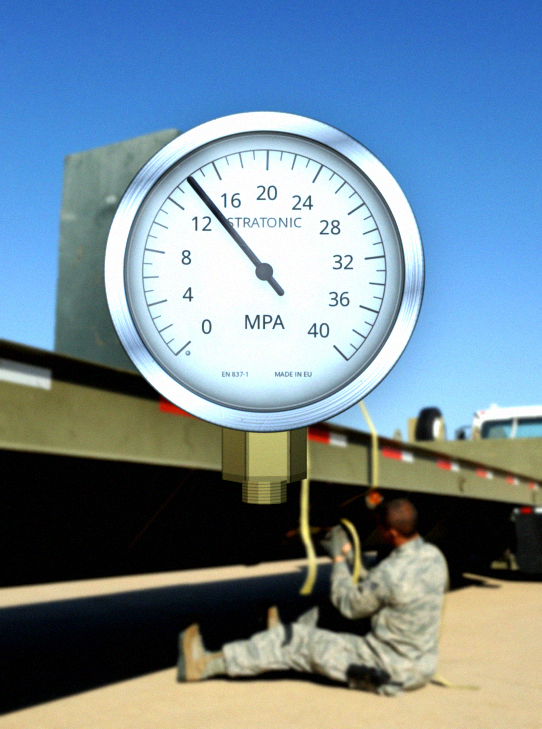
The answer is 14 MPa
